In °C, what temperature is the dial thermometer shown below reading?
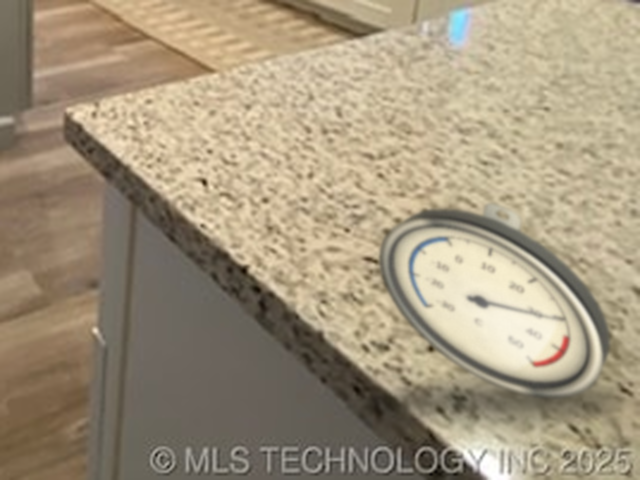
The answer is 30 °C
